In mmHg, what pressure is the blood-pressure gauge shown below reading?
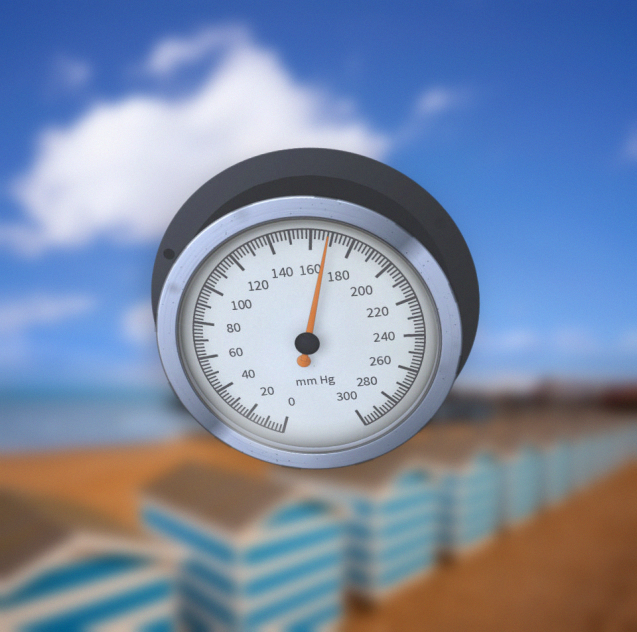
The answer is 168 mmHg
